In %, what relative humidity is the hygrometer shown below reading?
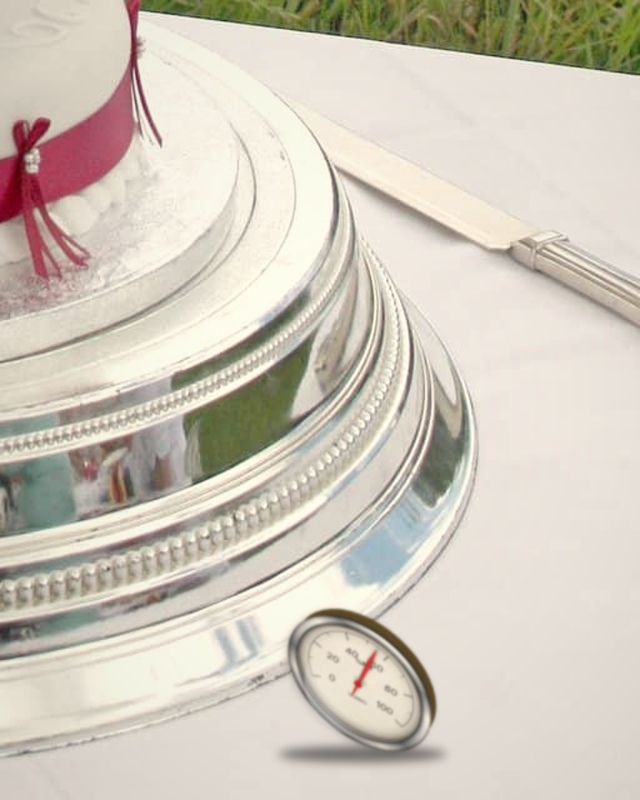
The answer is 55 %
